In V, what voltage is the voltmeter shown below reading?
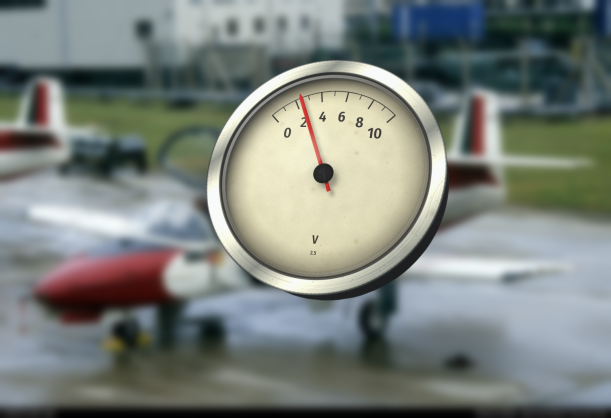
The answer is 2.5 V
